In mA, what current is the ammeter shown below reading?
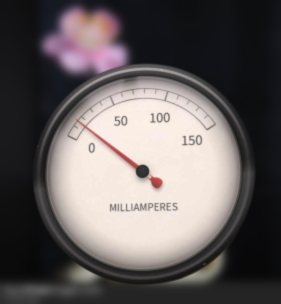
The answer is 15 mA
